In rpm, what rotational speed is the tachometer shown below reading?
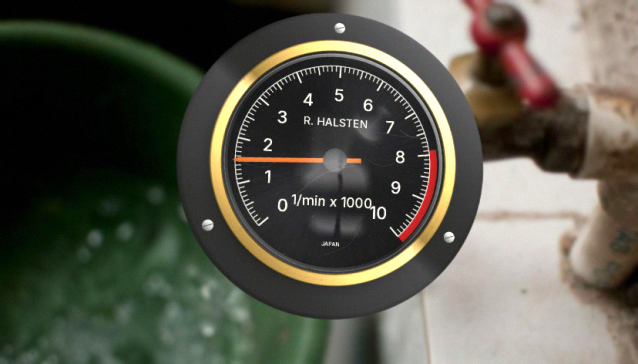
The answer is 1500 rpm
